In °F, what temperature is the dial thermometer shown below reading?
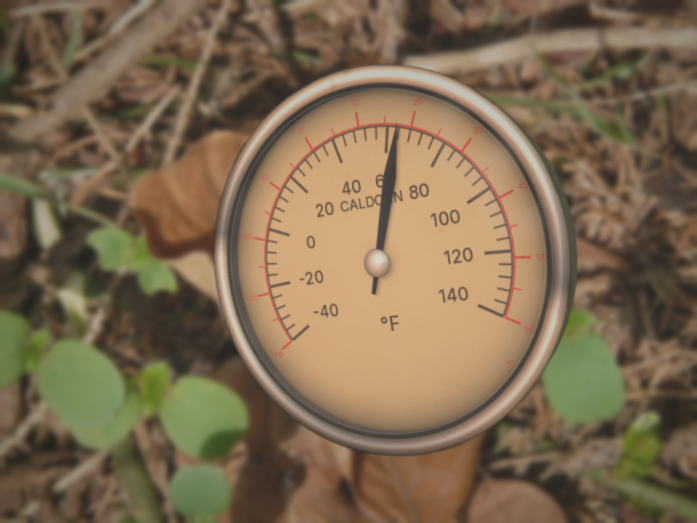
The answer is 64 °F
